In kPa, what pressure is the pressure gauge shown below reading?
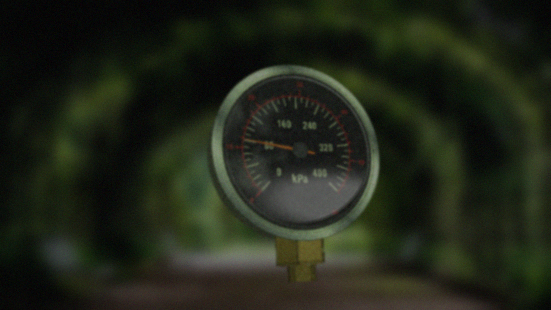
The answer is 80 kPa
